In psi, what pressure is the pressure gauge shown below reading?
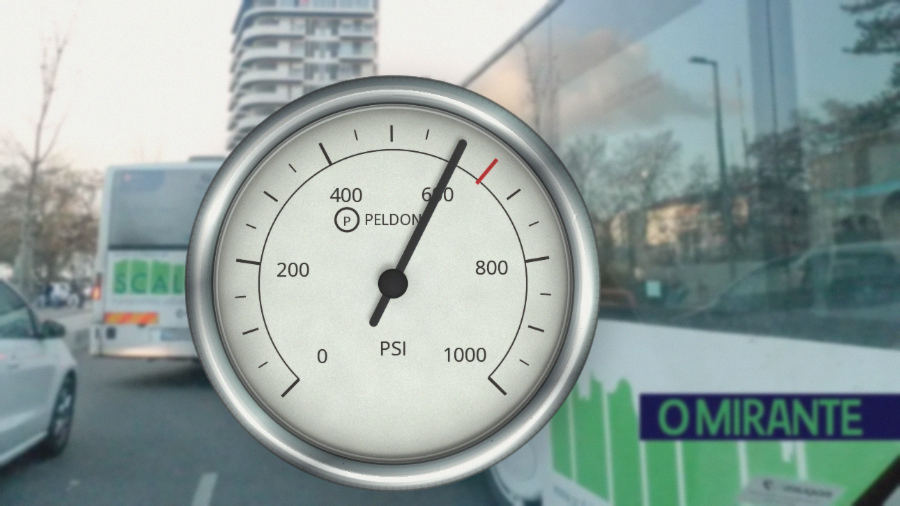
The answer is 600 psi
